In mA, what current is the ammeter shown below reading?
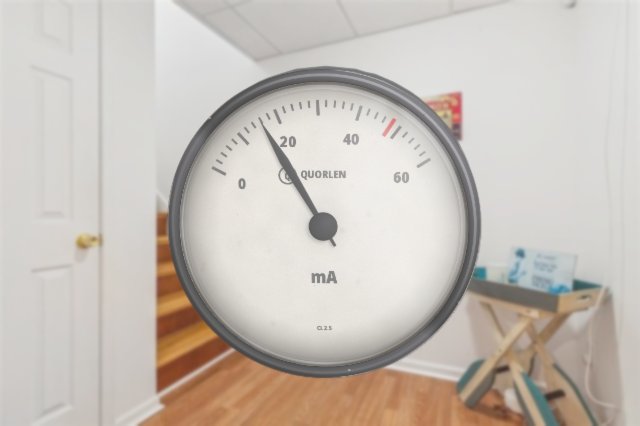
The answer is 16 mA
